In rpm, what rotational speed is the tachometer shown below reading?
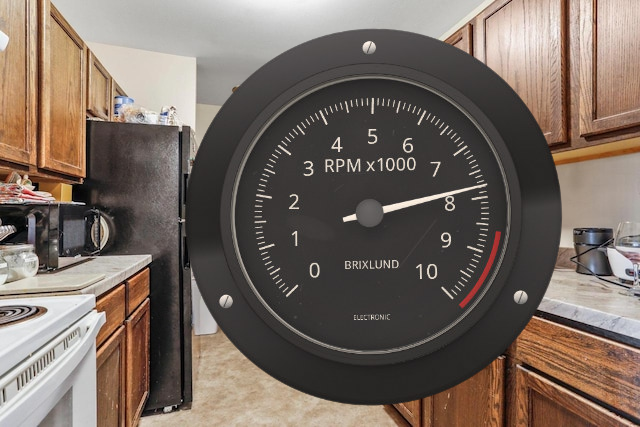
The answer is 7800 rpm
